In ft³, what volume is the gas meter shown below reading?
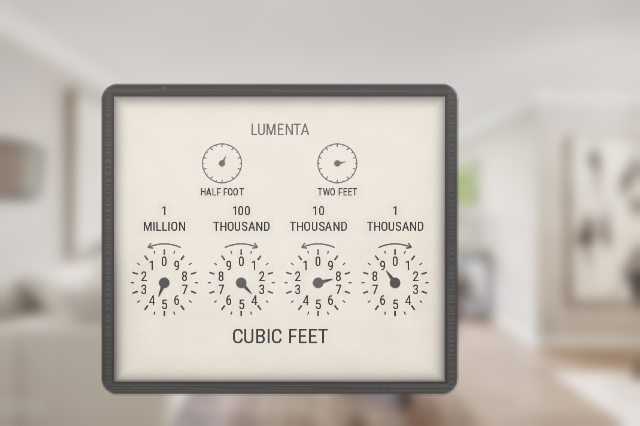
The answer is 437900 ft³
